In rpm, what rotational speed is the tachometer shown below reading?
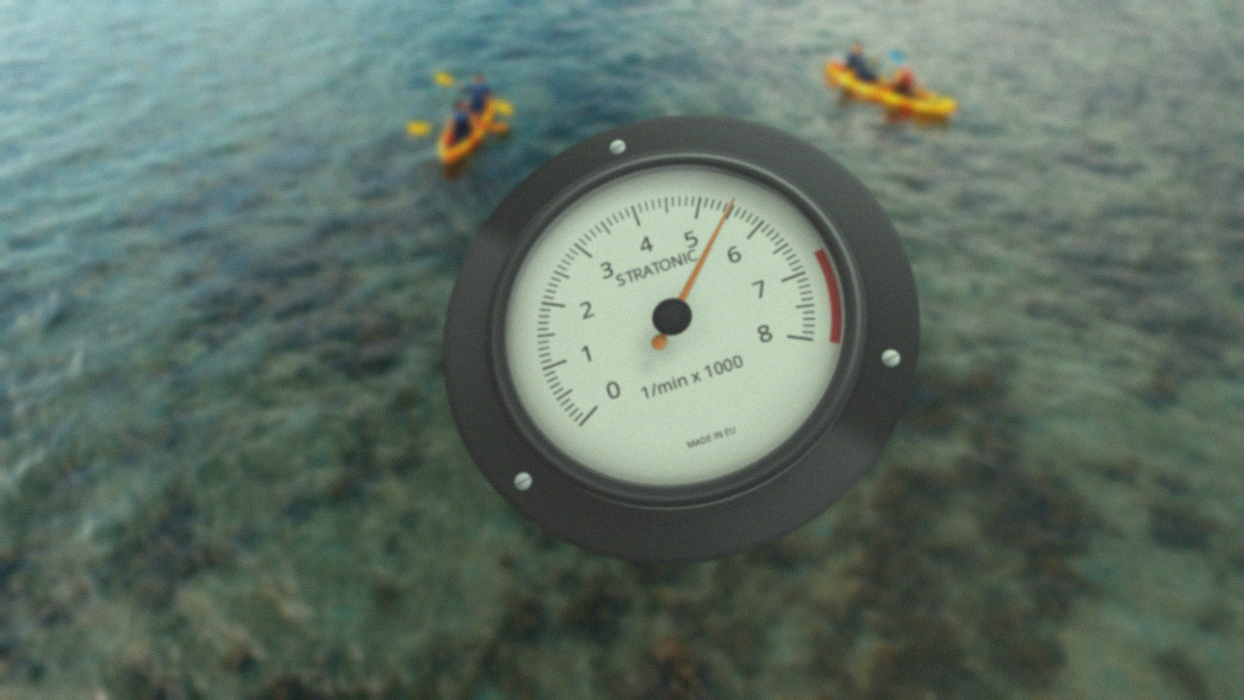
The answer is 5500 rpm
